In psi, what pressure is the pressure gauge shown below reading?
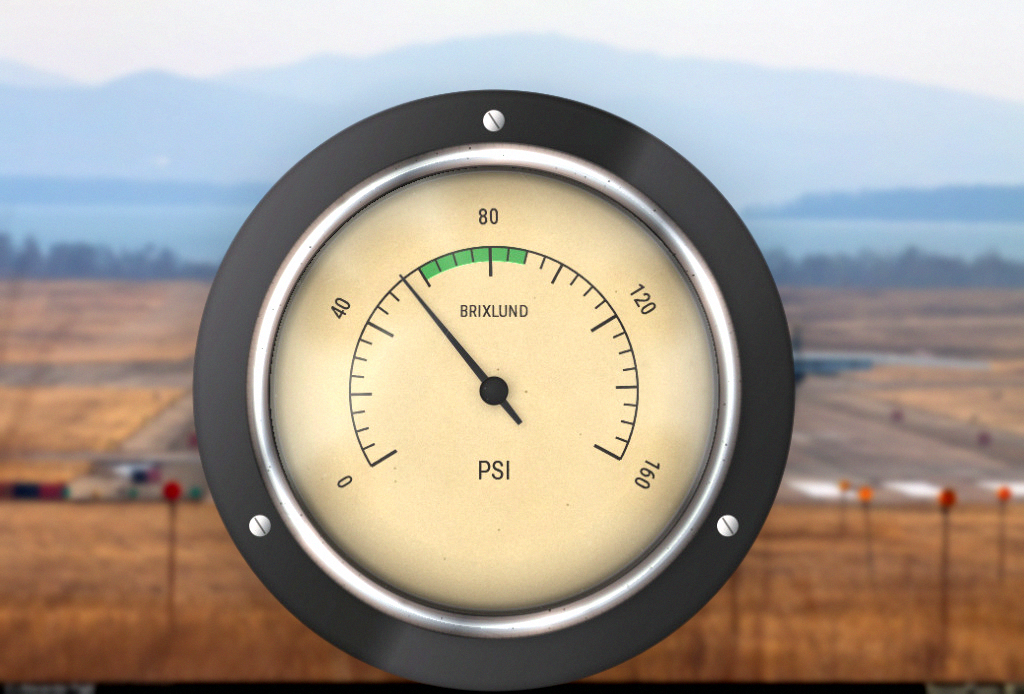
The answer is 55 psi
